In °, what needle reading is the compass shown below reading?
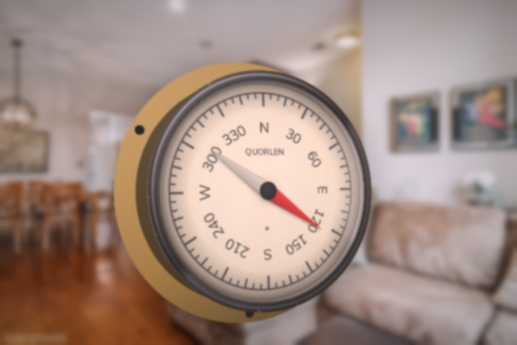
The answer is 125 °
